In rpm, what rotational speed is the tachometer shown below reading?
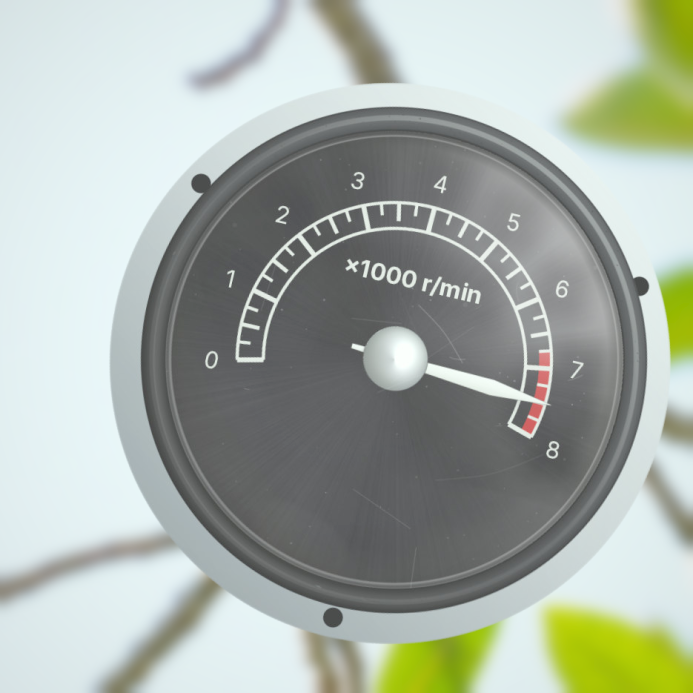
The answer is 7500 rpm
